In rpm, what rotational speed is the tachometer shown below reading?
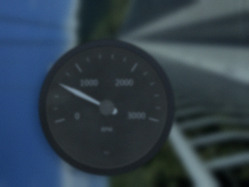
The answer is 600 rpm
